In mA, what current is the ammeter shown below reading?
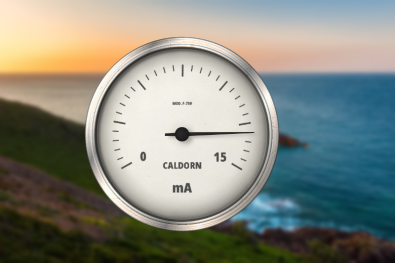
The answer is 13 mA
